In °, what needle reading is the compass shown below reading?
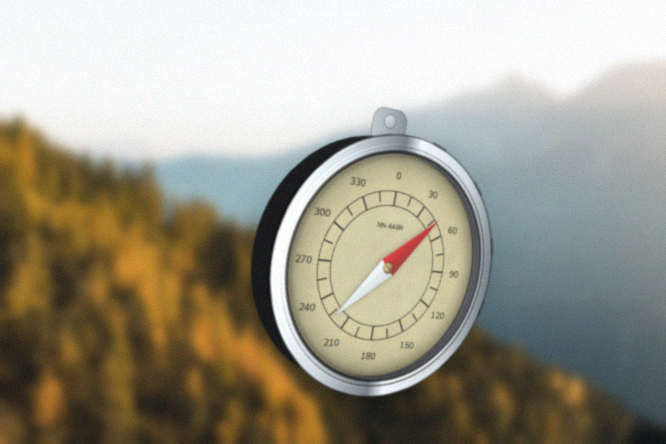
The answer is 45 °
